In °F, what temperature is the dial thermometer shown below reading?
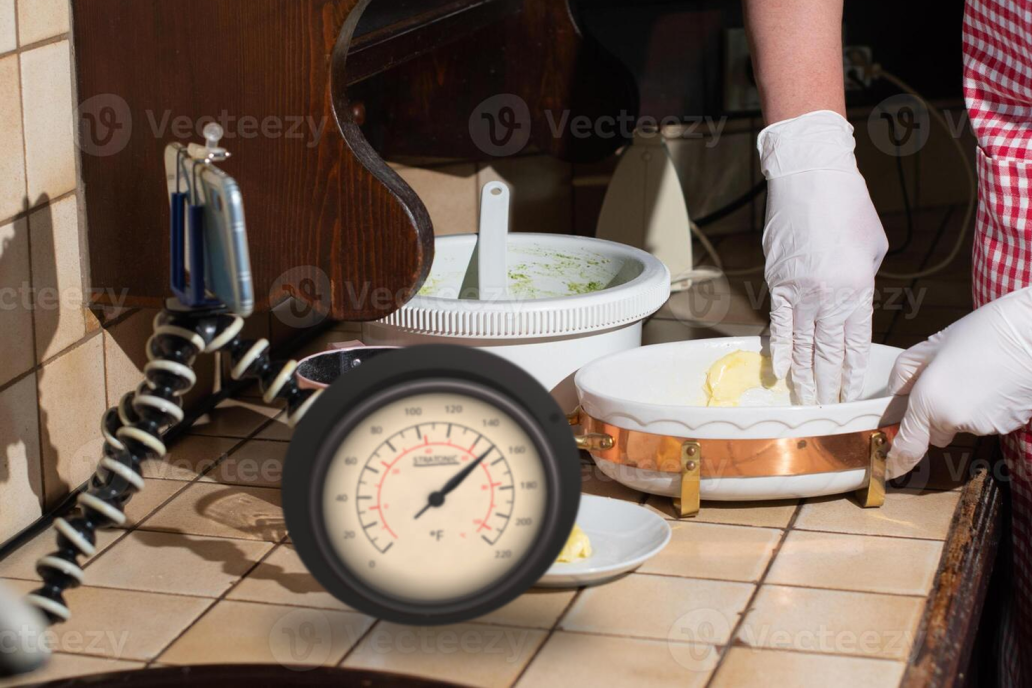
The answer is 150 °F
